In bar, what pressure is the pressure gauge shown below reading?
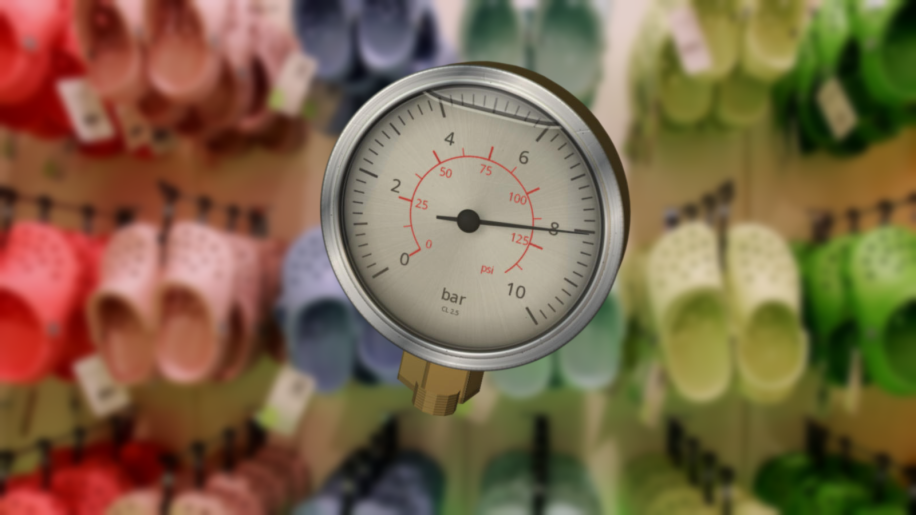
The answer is 8 bar
